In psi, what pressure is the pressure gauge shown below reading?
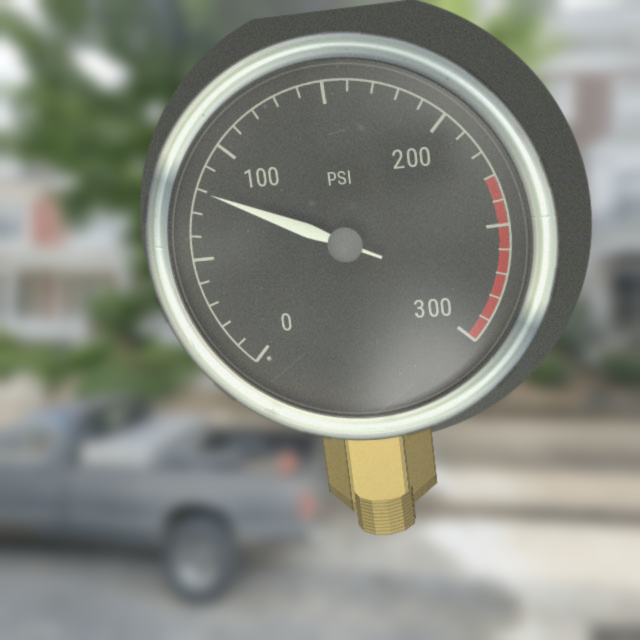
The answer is 80 psi
